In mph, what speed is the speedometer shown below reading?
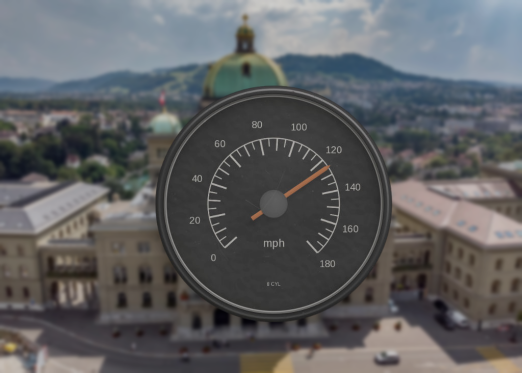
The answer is 125 mph
